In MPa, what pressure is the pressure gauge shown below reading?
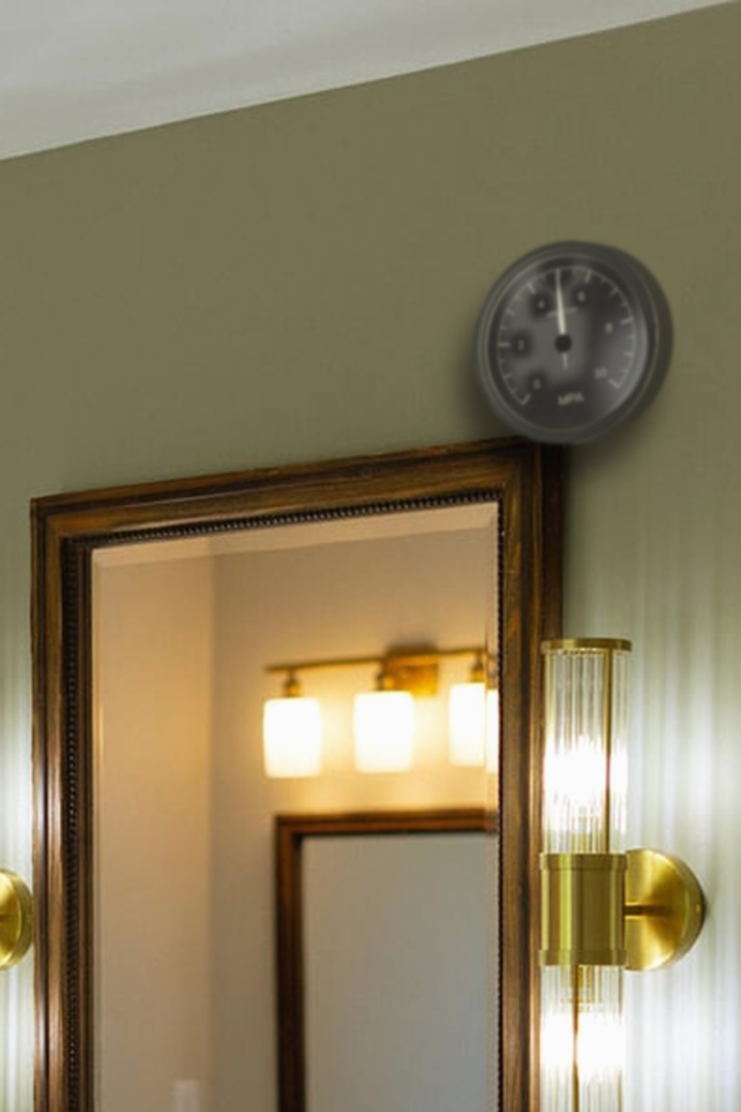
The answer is 5 MPa
